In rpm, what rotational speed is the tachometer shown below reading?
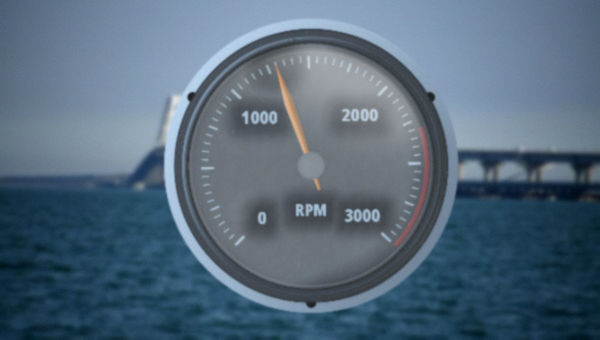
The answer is 1300 rpm
